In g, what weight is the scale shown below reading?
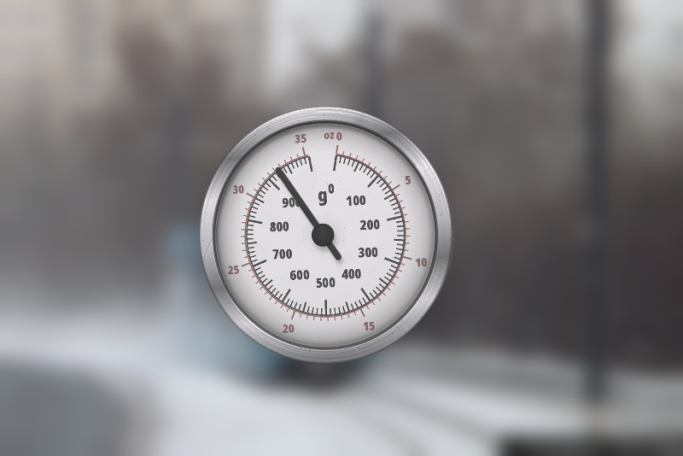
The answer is 930 g
